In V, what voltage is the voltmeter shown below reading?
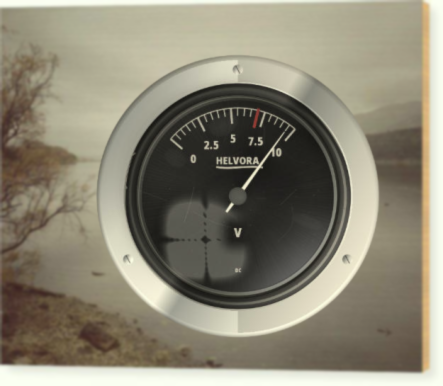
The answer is 9.5 V
